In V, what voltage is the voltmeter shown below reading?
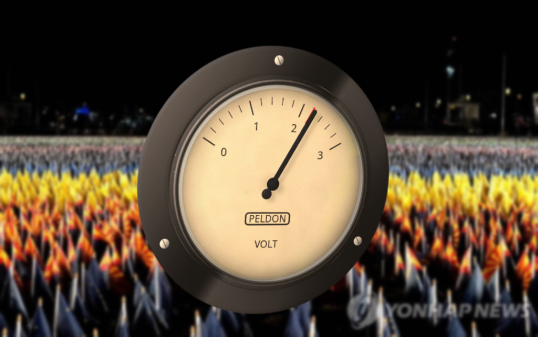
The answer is 2.2 V
